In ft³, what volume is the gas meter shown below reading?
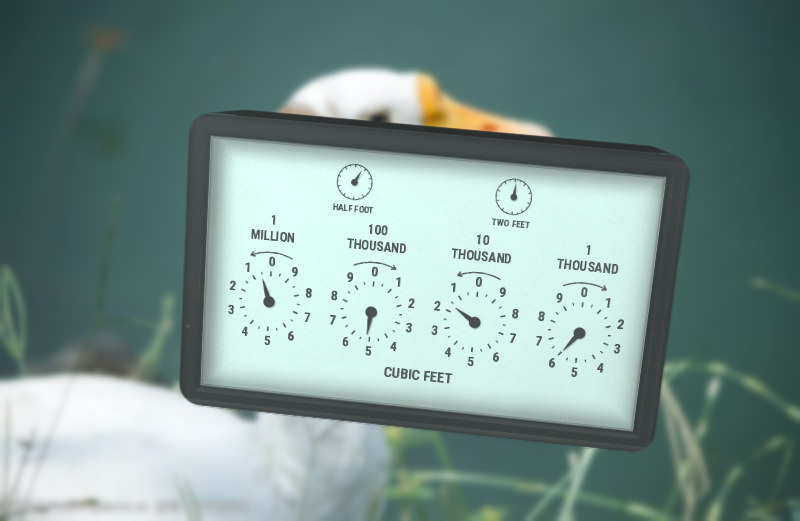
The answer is 51600 ft³
